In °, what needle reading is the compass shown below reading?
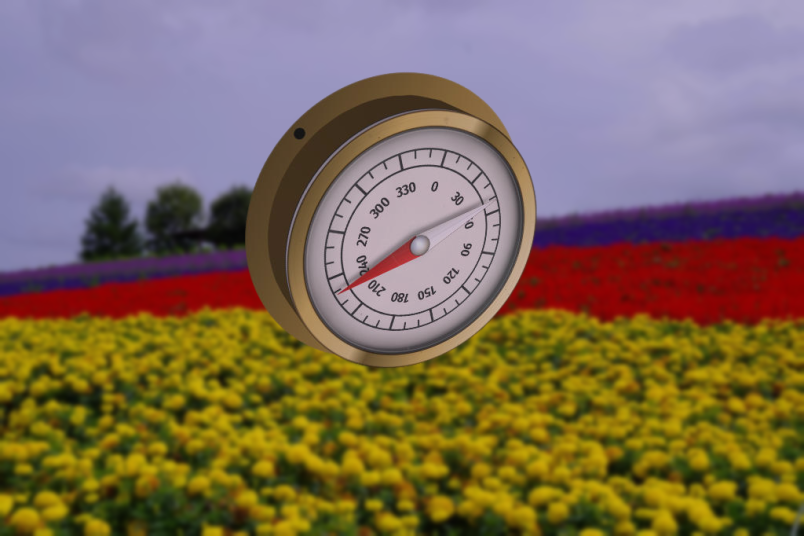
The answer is 230 °
